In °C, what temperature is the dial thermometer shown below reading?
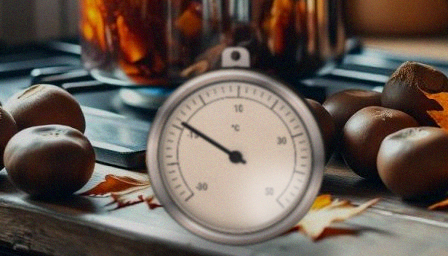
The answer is -8 °C
